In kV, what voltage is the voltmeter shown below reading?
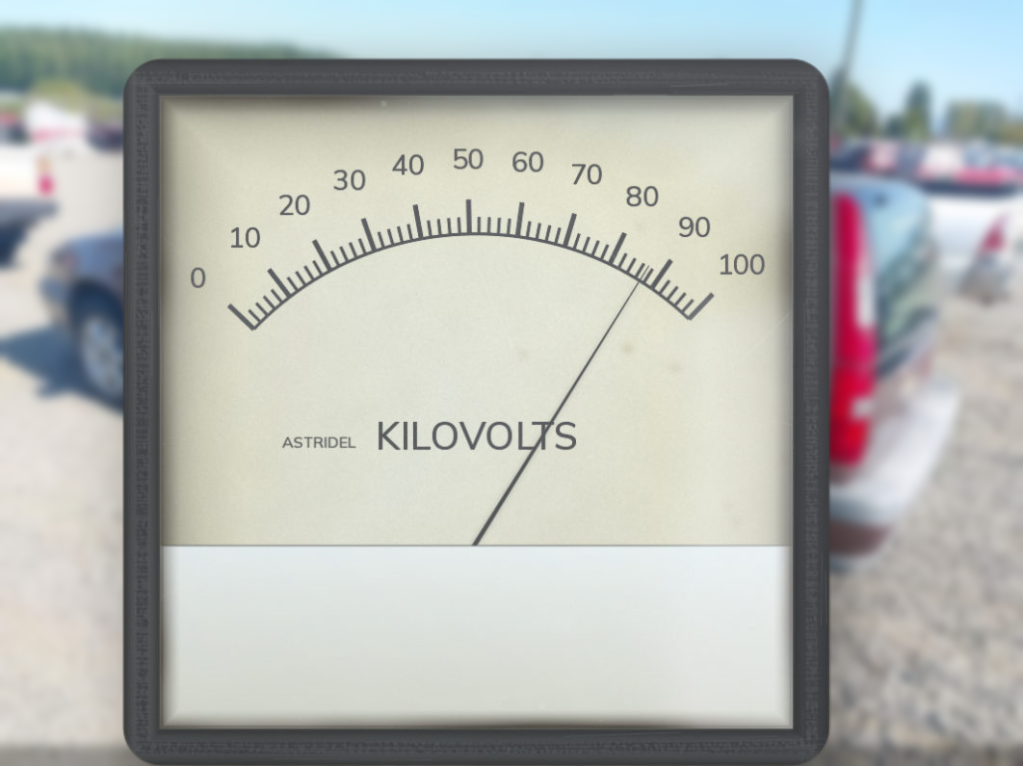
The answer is 87 kV
